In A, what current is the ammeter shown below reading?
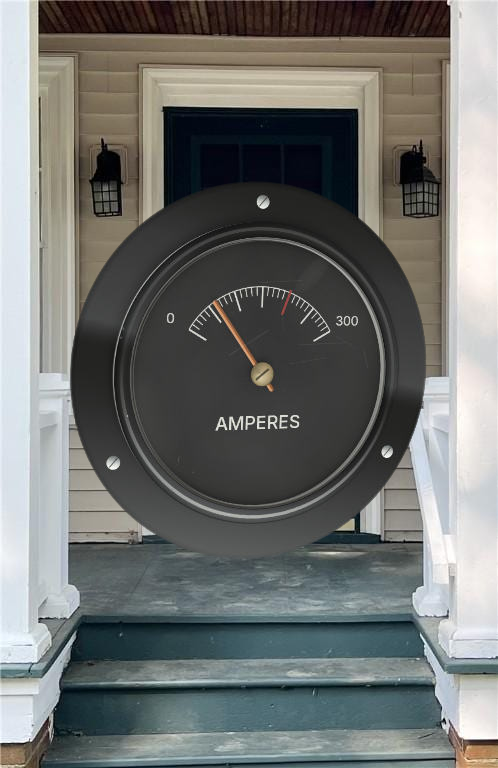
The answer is 60 A
